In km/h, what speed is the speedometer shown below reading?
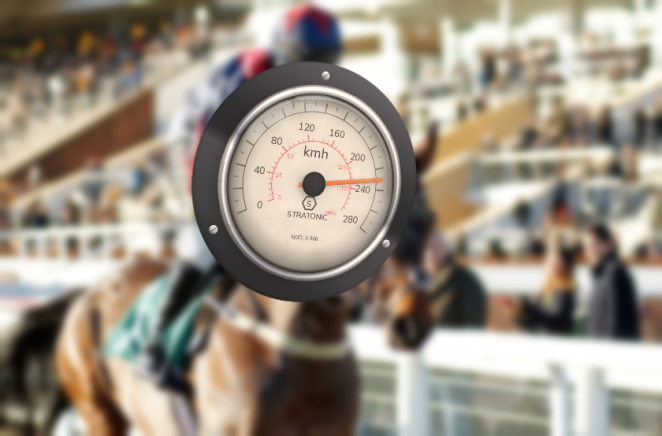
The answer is 230 km/h
